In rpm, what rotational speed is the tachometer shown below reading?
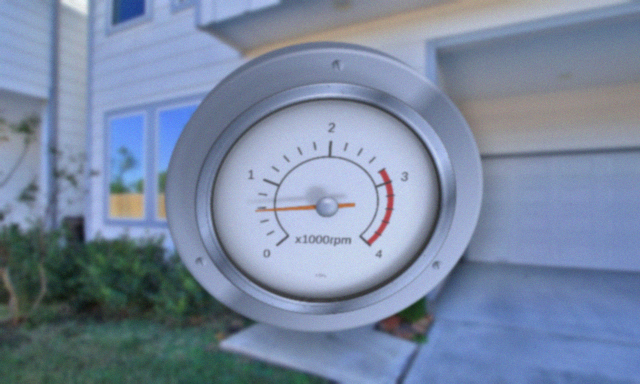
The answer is 600 rpm
